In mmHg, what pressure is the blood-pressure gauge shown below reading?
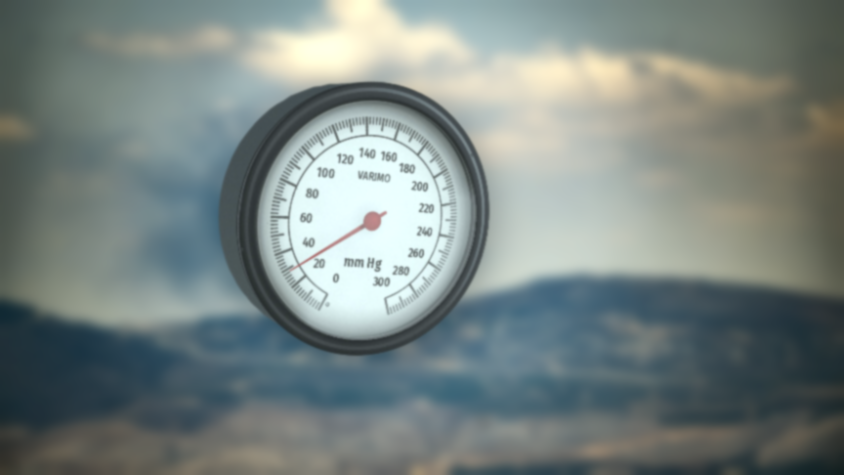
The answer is 30 mmHg
